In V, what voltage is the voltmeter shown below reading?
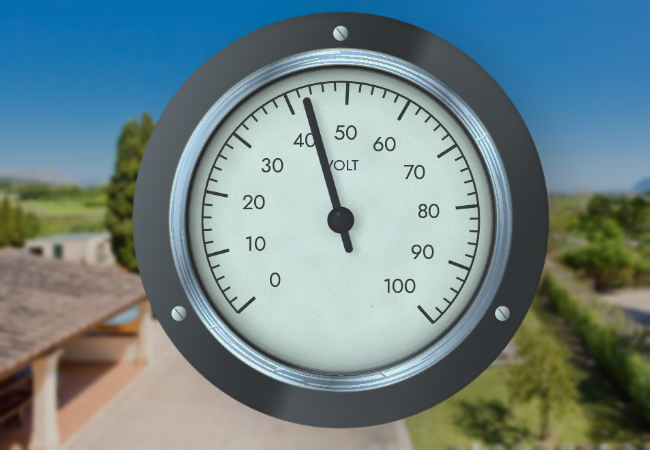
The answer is 43 V
